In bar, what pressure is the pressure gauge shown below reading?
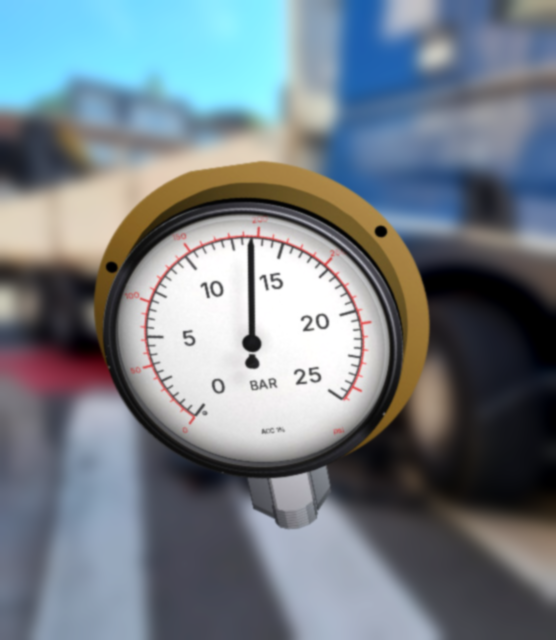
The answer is 13.5 bar
